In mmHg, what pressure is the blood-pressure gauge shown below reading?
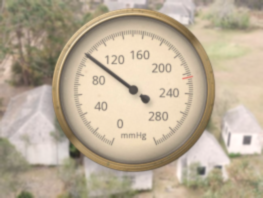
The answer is 100 mmHg
